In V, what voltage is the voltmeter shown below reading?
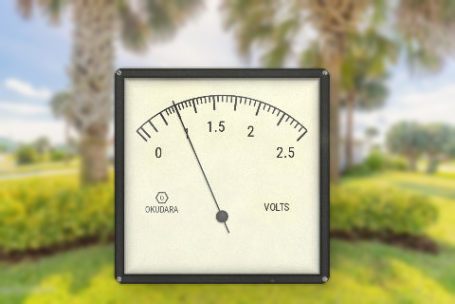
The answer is 1 V
